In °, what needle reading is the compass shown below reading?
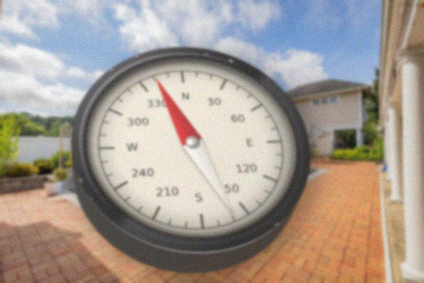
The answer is 340 °
